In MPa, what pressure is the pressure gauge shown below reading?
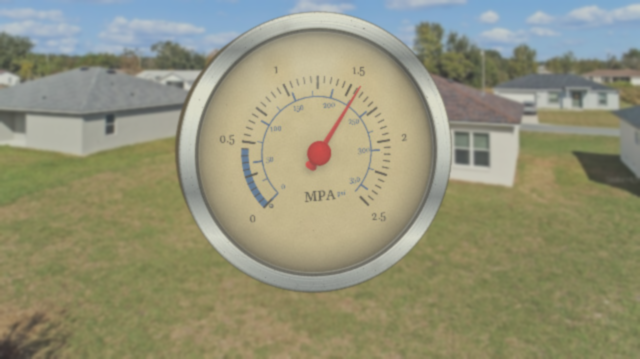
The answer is 1.55 MPa
